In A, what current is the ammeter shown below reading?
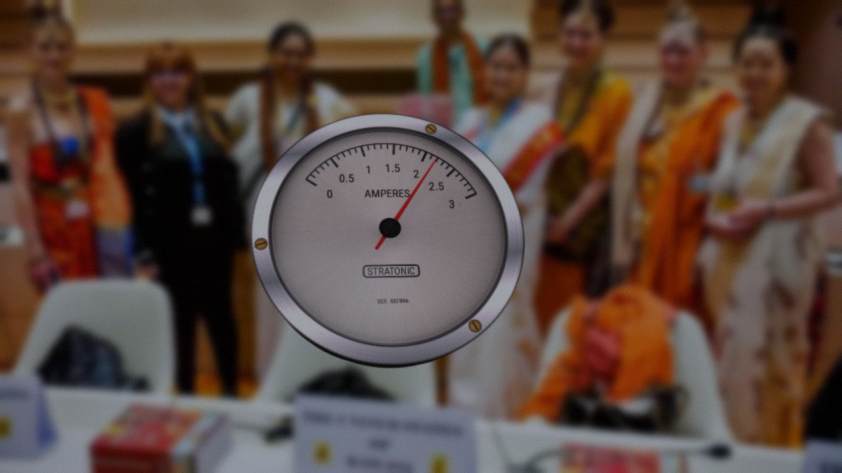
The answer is 2.2 A
